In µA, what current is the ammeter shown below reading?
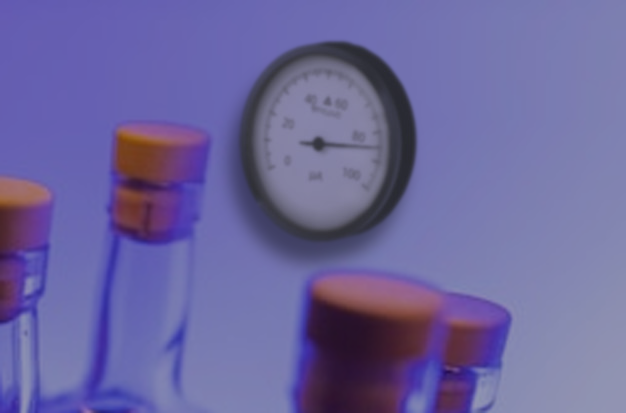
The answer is 85 µA
